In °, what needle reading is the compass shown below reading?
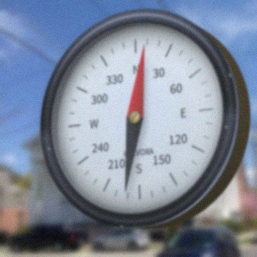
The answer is 10 °
